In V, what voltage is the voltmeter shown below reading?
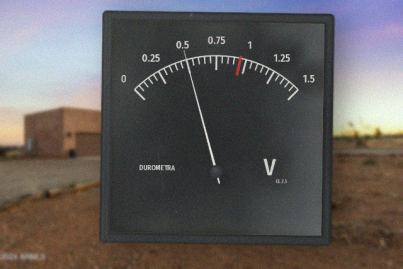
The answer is 0.5 V
